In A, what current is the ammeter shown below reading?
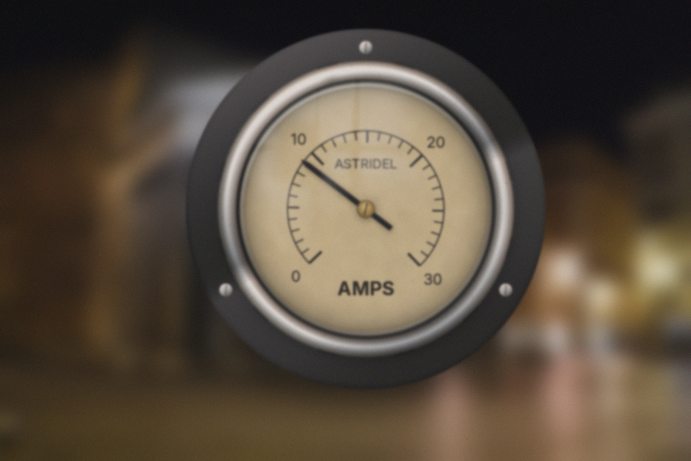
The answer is 9 A
